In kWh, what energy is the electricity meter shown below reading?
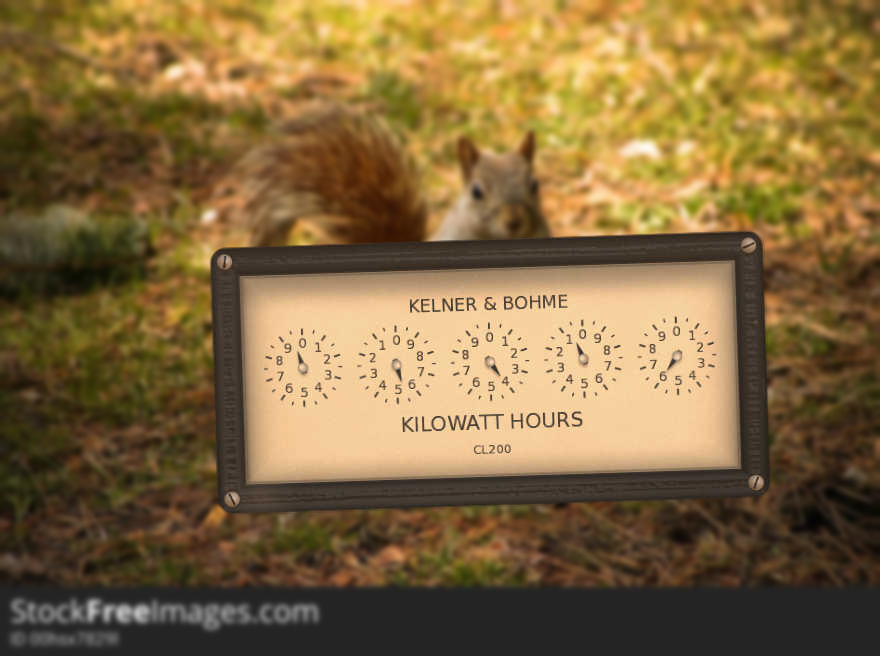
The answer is 95406 kWh
